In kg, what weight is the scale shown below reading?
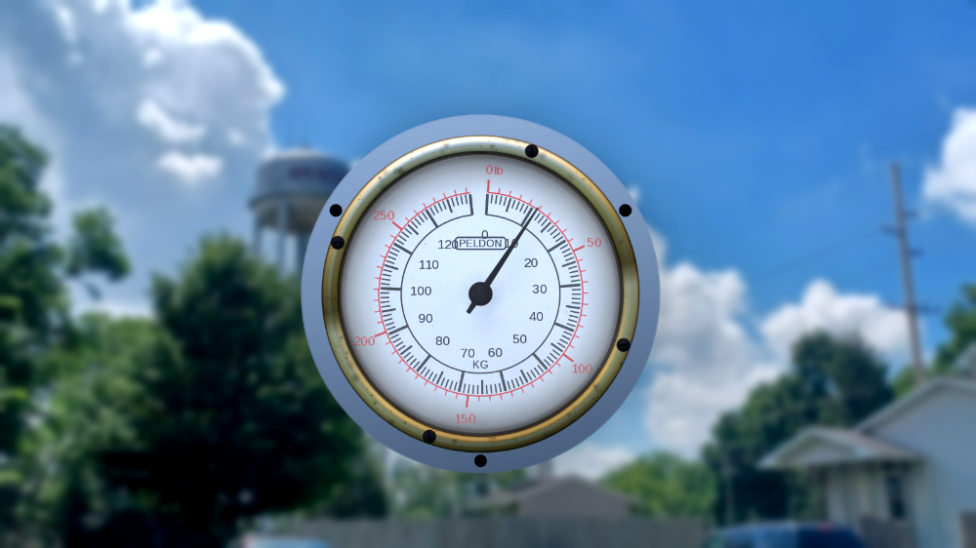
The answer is 11 kg
